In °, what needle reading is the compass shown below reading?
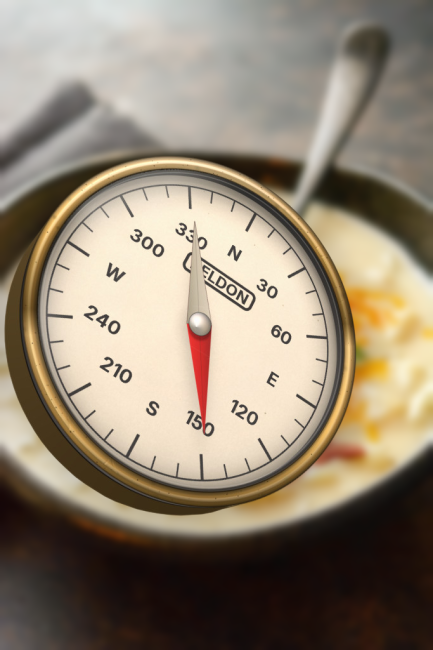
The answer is 150 °
